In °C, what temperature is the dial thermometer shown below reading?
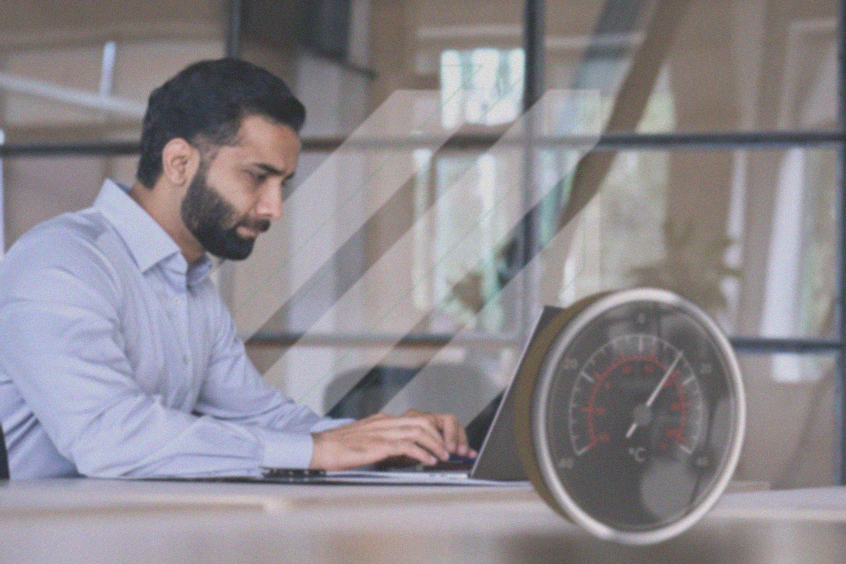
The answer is 12 °C
